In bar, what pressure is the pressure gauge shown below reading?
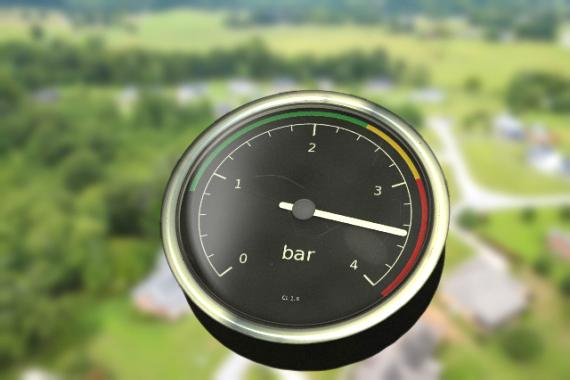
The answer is 3.5 bar
